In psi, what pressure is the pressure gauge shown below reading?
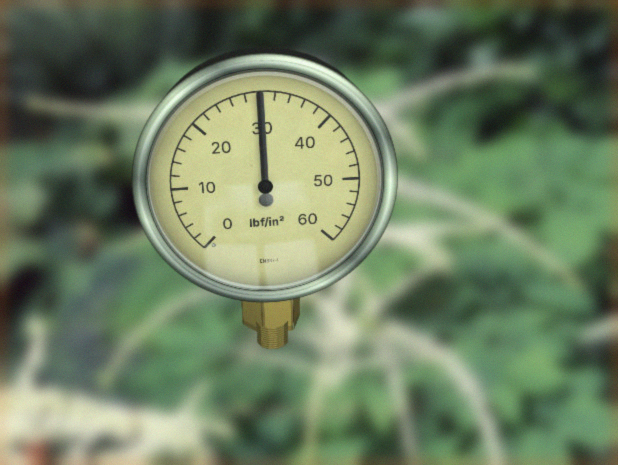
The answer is 30 psi
